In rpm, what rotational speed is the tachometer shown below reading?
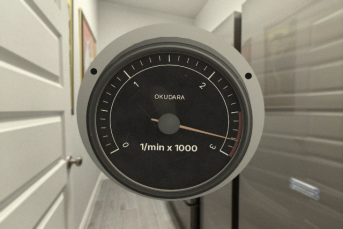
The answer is 2800 rpm
